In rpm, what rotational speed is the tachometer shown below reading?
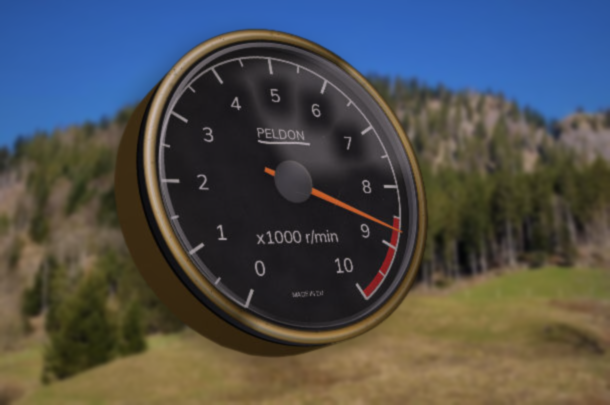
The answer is 8750 rpm
